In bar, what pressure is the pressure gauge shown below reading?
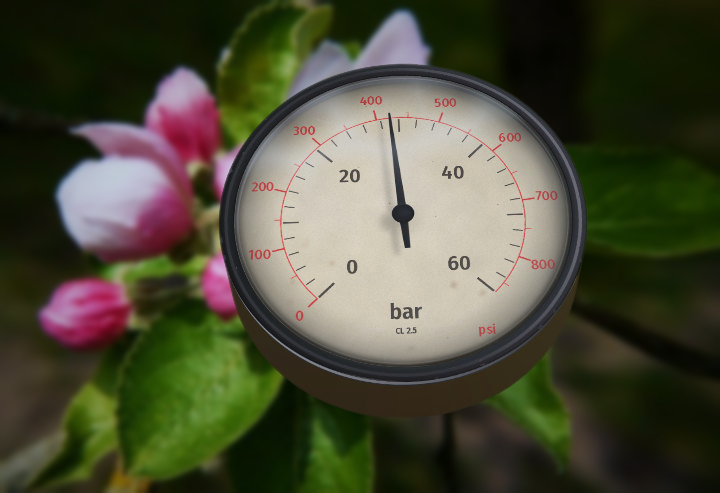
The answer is 29 bar
